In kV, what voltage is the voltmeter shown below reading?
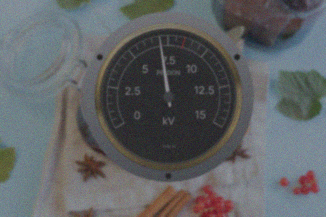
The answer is 7 kV
